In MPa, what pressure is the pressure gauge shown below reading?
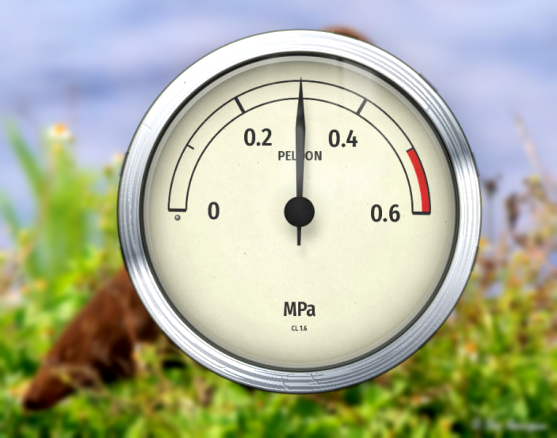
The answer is 0.3 MPa
